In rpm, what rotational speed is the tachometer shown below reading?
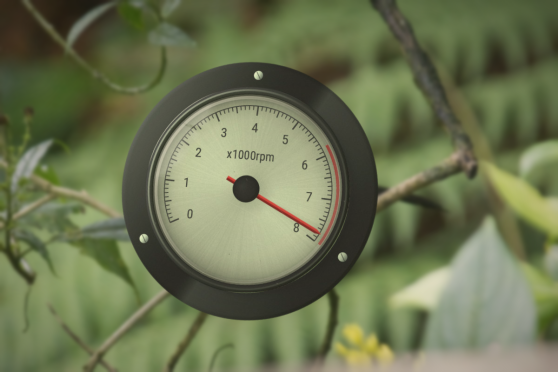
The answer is 7800 rpm
